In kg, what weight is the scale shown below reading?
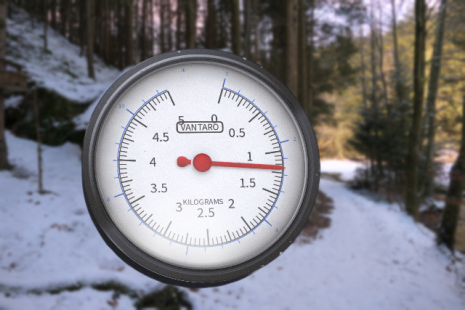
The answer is 1.2 kg
